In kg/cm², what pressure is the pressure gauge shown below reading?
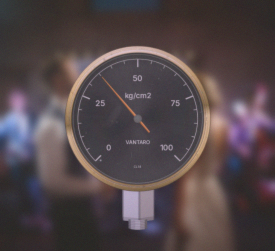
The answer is 35 kg/cm²
